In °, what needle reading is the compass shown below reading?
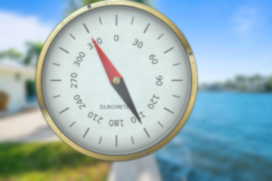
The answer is 330 °
